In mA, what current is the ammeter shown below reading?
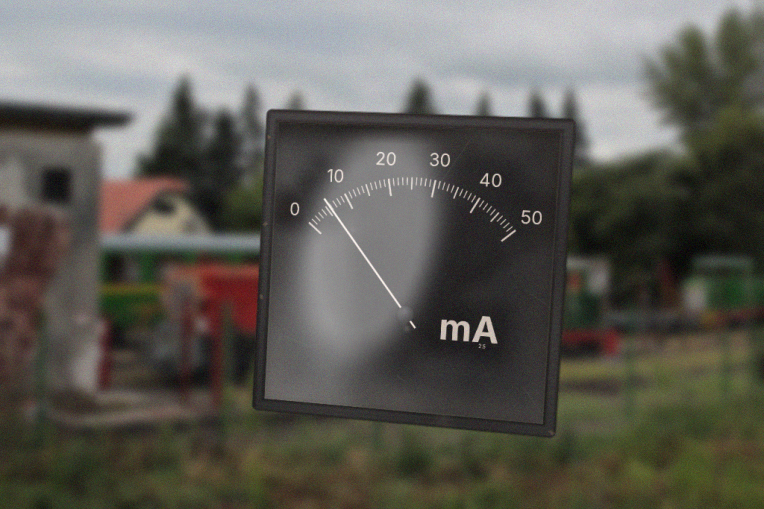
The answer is 6 mA
